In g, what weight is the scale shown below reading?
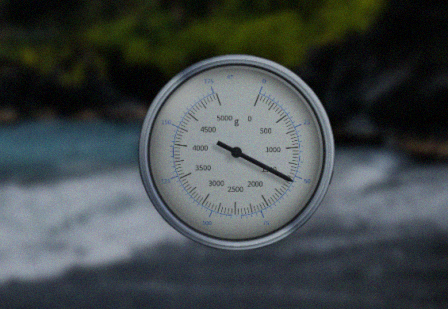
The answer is 1500 g
